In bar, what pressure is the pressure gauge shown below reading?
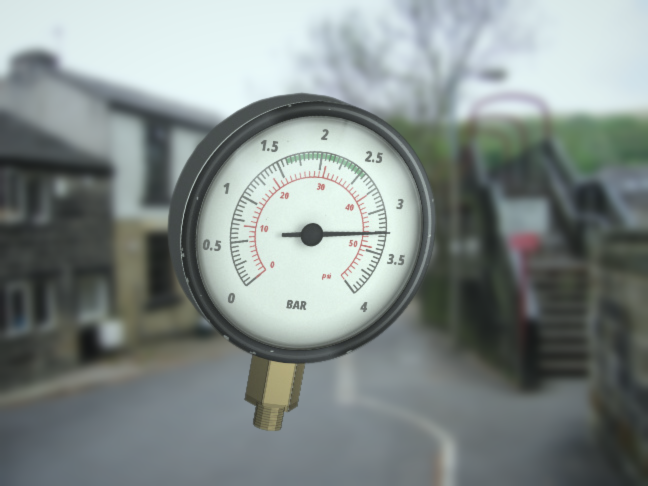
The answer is 3.25 bar
